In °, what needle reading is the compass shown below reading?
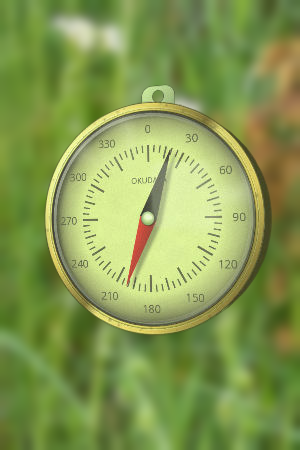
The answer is 200 °
